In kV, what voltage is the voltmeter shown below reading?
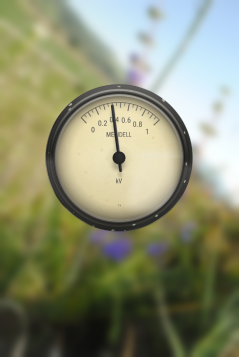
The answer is 0.4 kV
